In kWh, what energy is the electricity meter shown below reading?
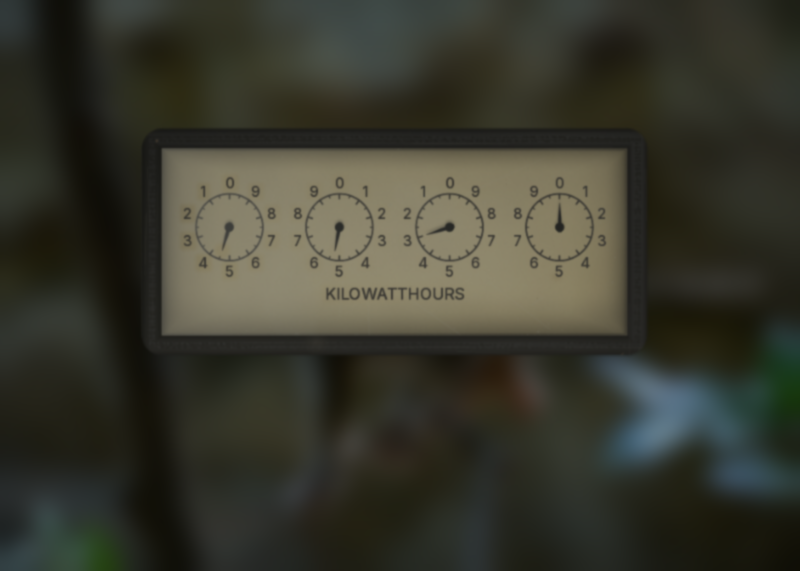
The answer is 4530 kWh
